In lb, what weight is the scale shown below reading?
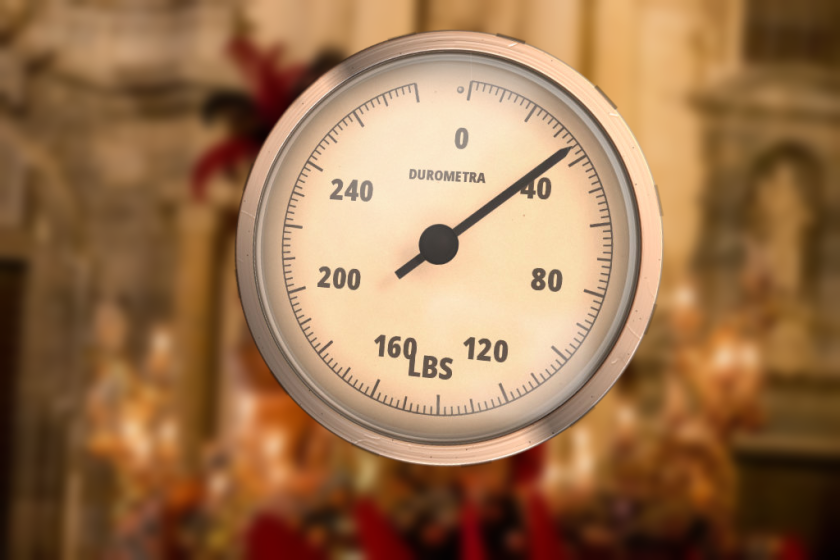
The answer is 36 lb
